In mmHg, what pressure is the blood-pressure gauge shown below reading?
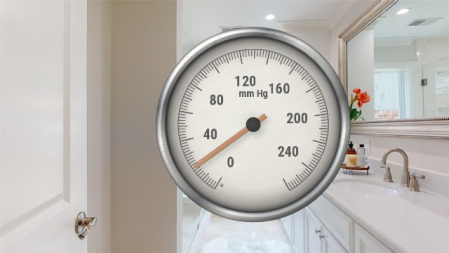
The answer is 20 mmHg
